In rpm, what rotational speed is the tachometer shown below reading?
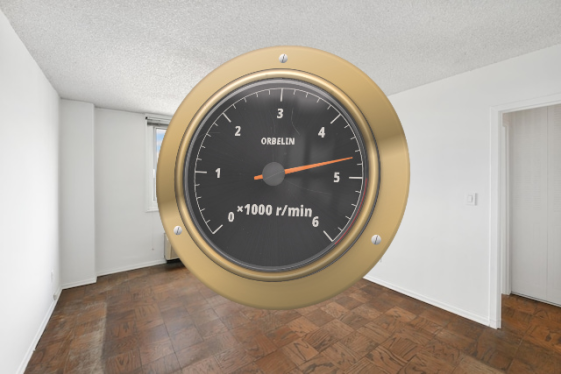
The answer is 4700 rpm
